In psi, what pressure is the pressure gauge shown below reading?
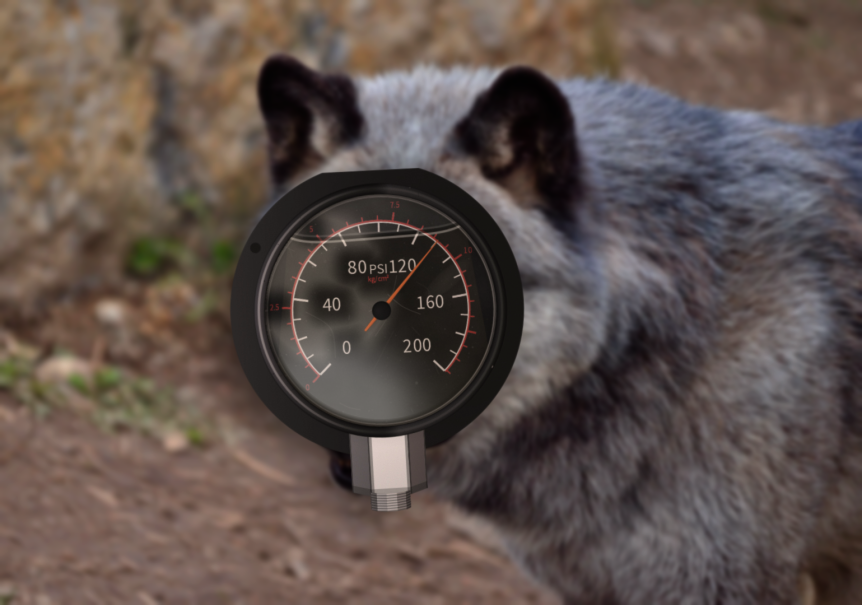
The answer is 130 psi
